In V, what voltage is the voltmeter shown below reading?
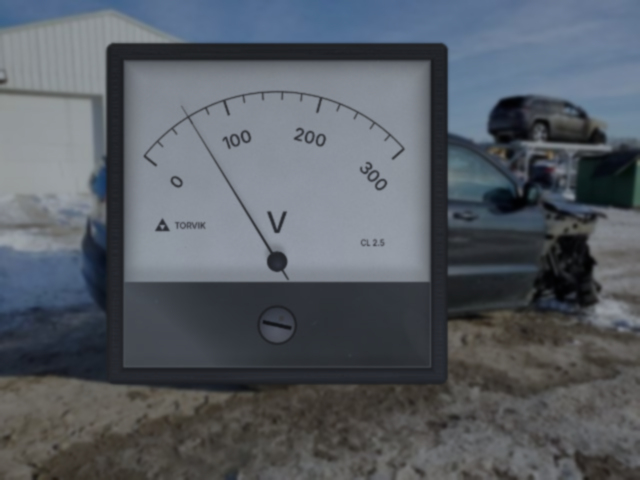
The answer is 60 V
